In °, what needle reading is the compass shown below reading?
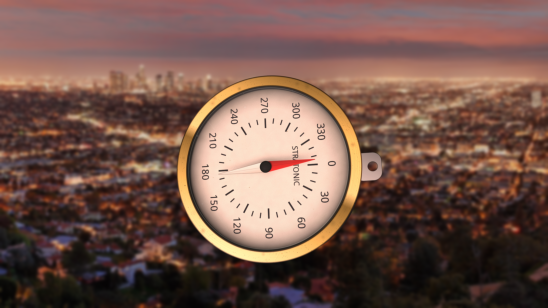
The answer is 355 °
